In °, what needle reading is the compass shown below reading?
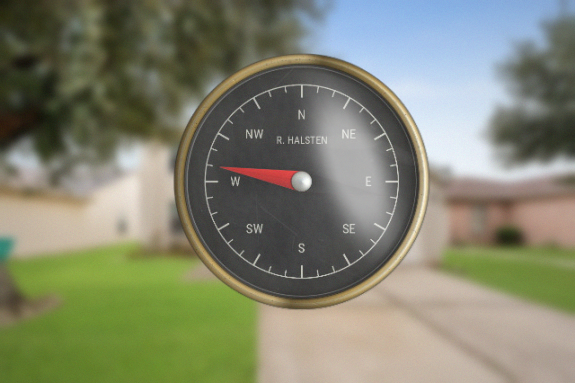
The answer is 280 °
